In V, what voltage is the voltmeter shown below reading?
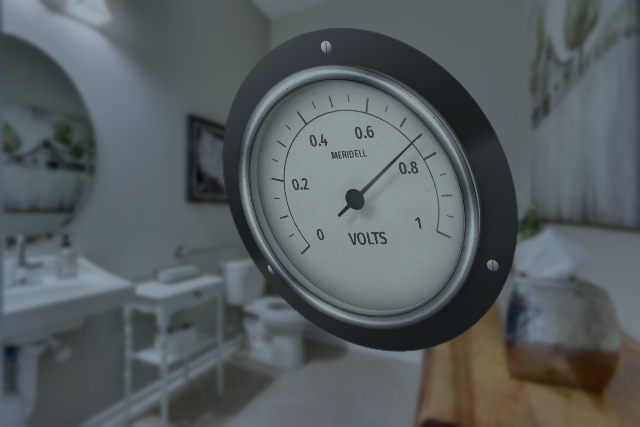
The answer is 0.75 V
